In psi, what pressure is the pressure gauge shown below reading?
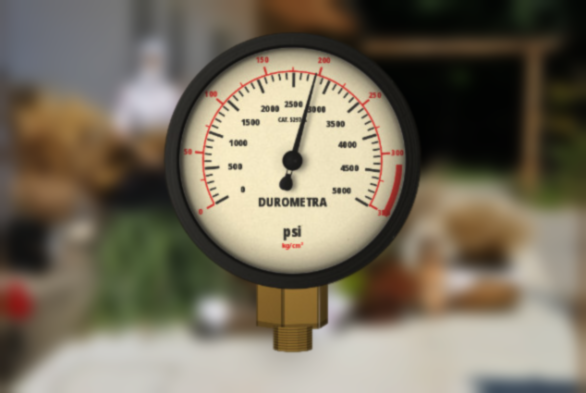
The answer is 2800 psi
